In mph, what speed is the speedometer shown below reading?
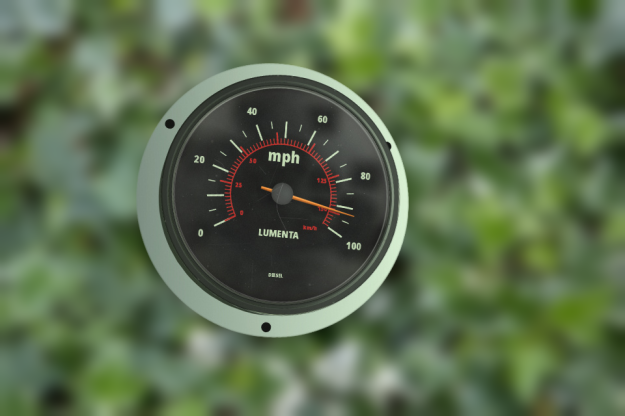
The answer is 92.5 mph
